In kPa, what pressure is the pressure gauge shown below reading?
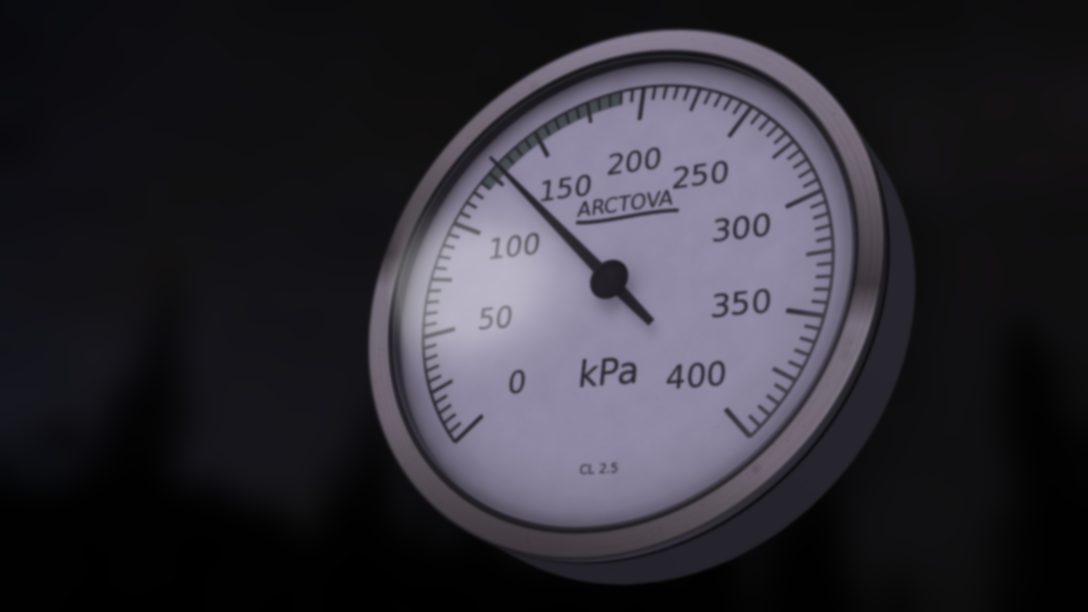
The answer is 130 kPa
